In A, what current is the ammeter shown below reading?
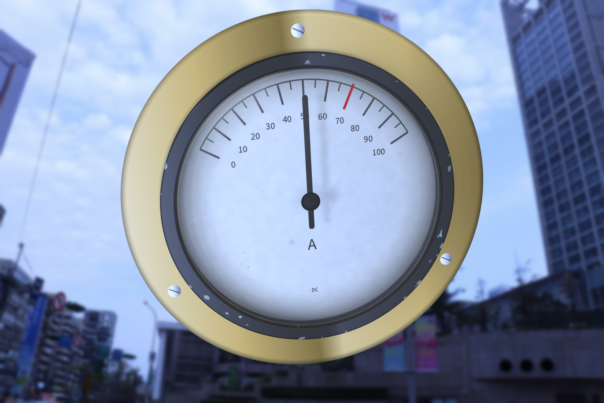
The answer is 50 A
